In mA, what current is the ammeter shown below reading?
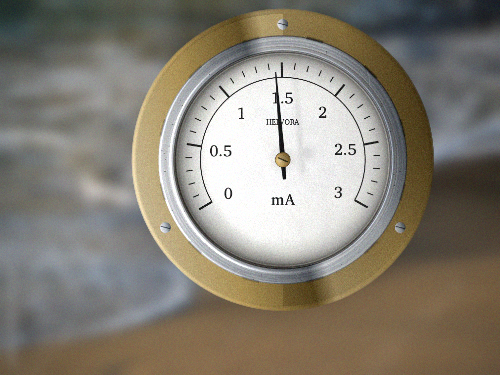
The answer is 1.45 mA
